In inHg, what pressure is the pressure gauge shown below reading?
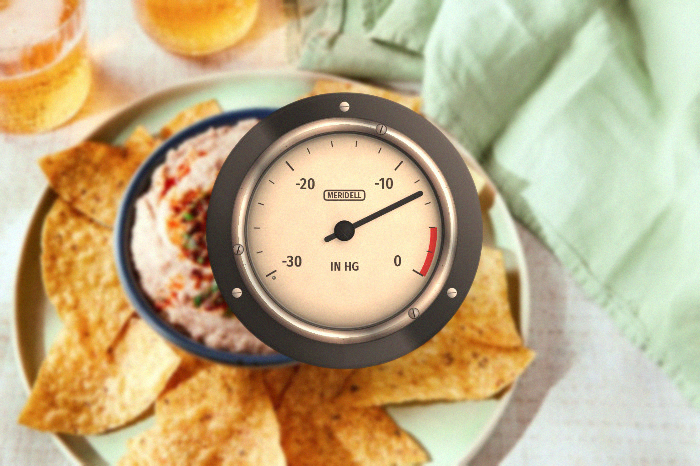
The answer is -7 inHg
